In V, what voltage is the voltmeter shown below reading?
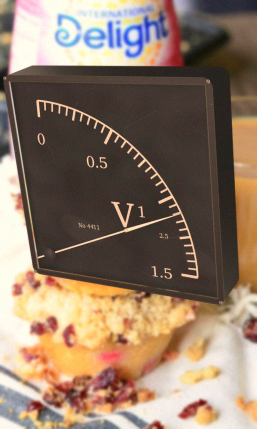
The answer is 1.1 V
